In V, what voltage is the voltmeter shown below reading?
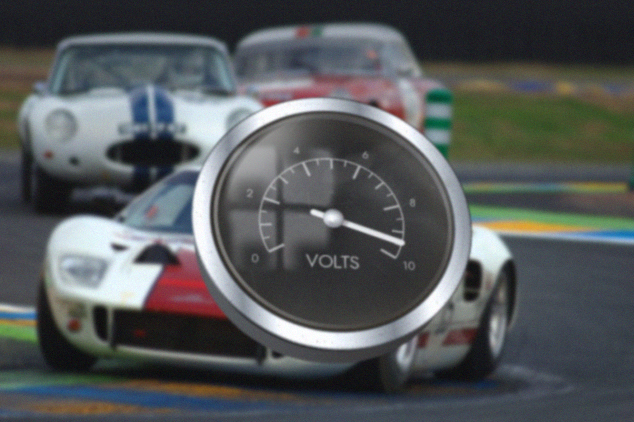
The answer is 9.5 V
